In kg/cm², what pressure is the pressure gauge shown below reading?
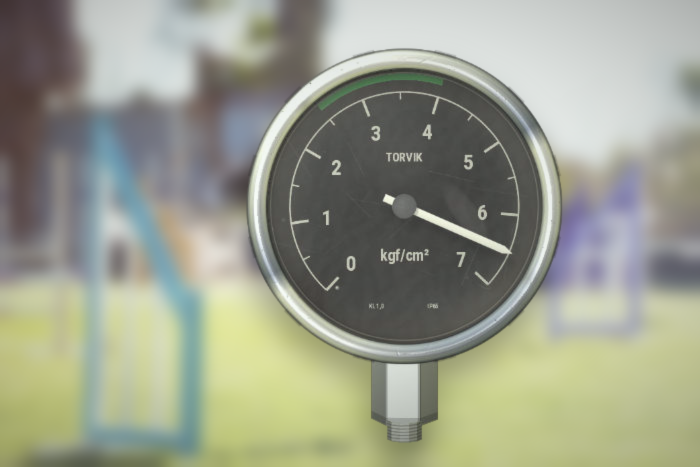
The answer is 6.5 kg/cm²
